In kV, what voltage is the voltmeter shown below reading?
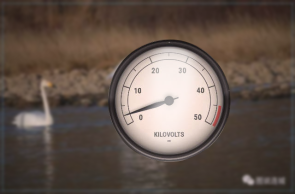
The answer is 2.5 kV
